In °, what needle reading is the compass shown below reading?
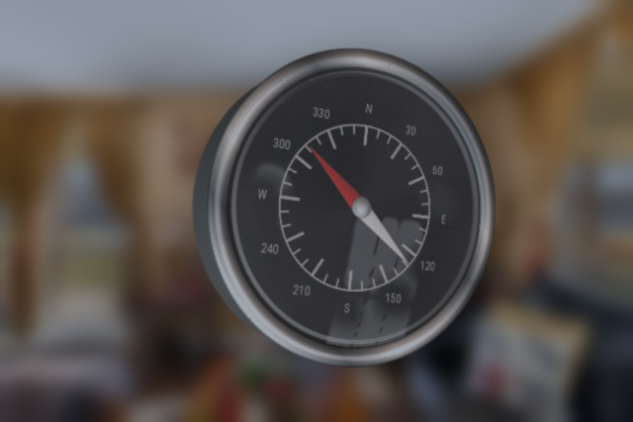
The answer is 310 °
